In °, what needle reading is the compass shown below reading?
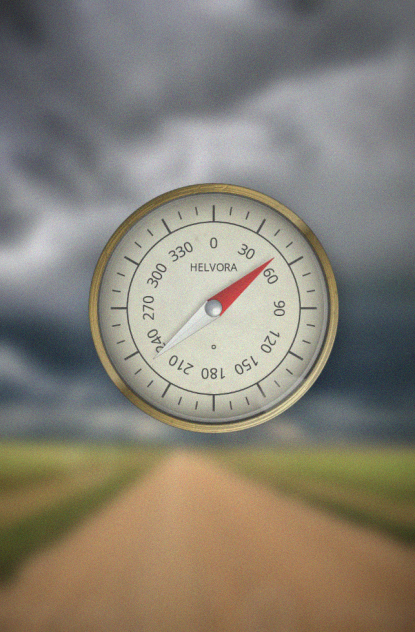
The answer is 50 °
